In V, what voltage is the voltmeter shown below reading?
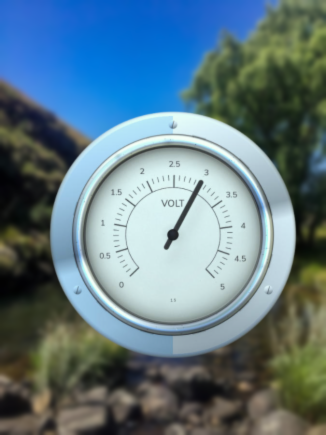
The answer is 3 V
